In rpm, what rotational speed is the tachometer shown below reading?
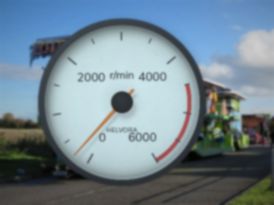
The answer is 250 rpm
